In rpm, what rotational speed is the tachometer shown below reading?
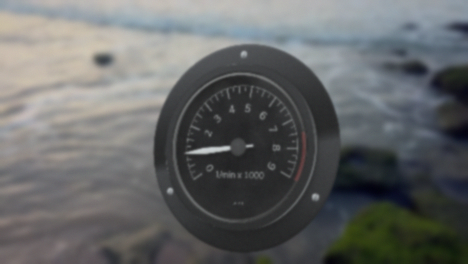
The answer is 1000 rpm
